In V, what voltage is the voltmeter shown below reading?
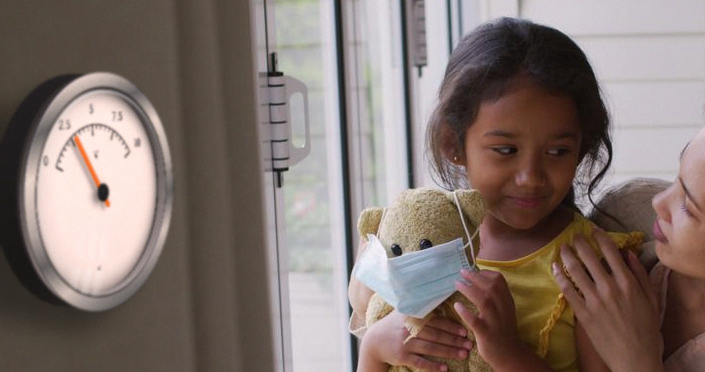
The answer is 2.5 V
